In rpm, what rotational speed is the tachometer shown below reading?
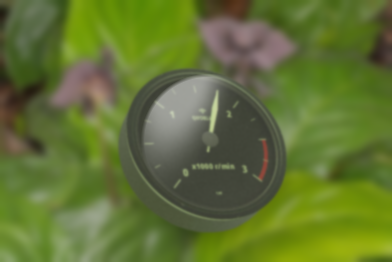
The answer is 1750 rpm
